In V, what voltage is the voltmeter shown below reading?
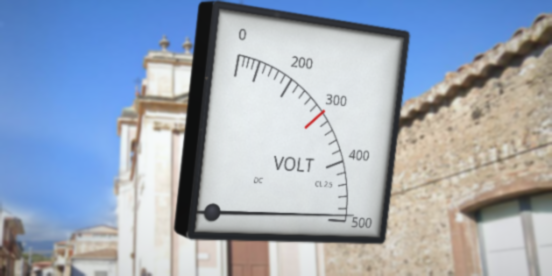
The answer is 490 V
